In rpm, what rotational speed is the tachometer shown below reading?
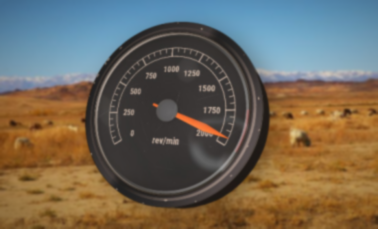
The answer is 1950 rpm
